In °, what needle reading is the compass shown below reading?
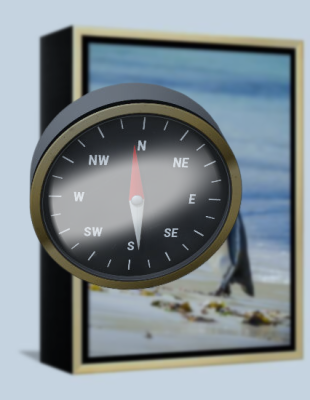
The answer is 352.5 °
